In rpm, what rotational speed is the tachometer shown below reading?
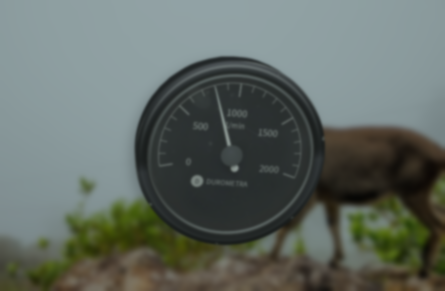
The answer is 800 rpm
